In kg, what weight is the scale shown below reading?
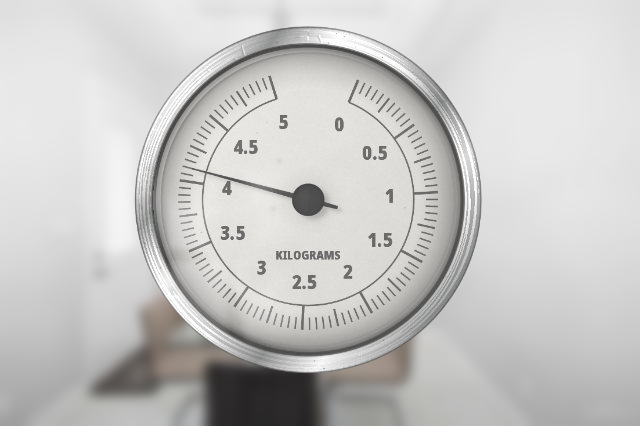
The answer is 4.1 kg
